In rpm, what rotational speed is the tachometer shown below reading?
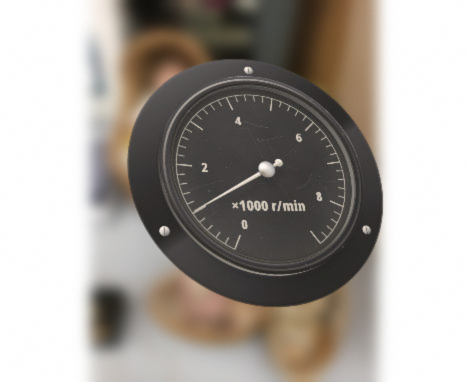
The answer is 1000 rpm
